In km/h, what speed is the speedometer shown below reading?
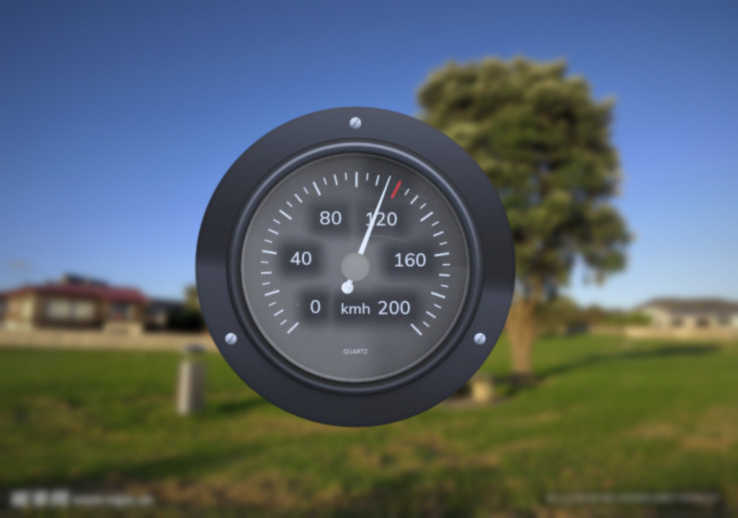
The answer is 115 km/h
